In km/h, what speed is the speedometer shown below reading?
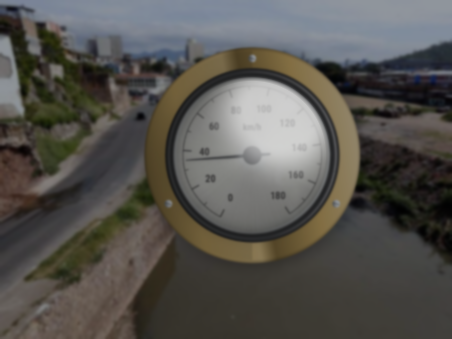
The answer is 35 km/h
